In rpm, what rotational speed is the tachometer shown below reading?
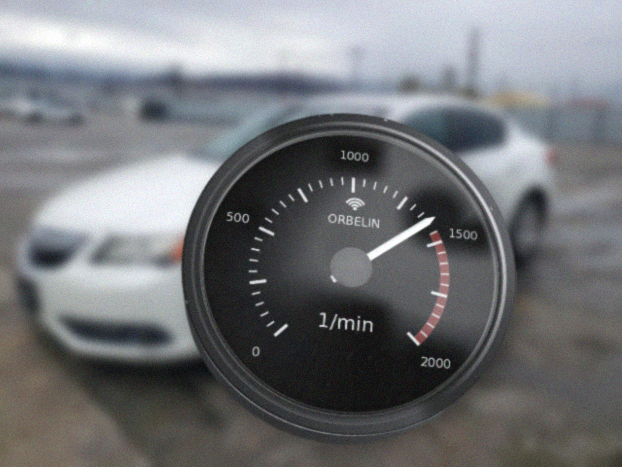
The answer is 1400 rpm
